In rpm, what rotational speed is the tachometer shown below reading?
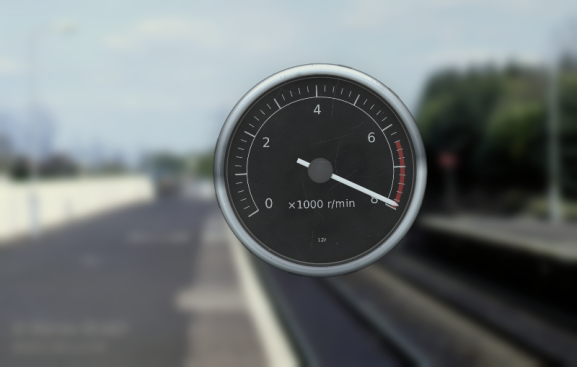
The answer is 7900 rpm
